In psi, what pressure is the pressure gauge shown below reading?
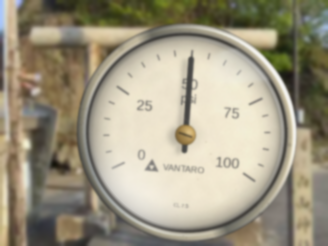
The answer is 50 psi
